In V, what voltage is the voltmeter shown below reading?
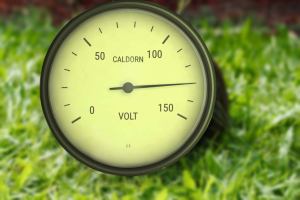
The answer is 130 V
